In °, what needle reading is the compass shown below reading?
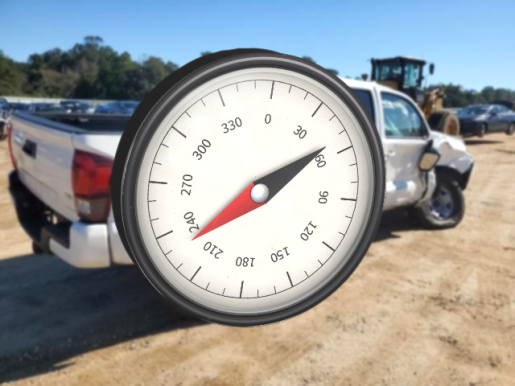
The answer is 230 °
